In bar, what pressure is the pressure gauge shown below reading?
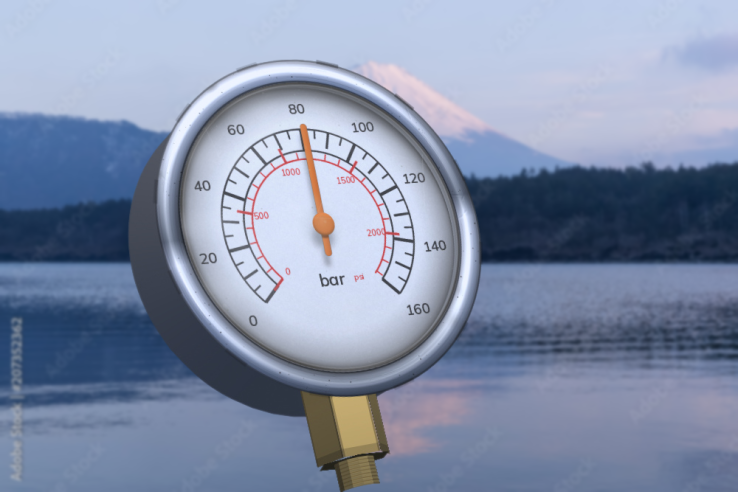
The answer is 80 bar
